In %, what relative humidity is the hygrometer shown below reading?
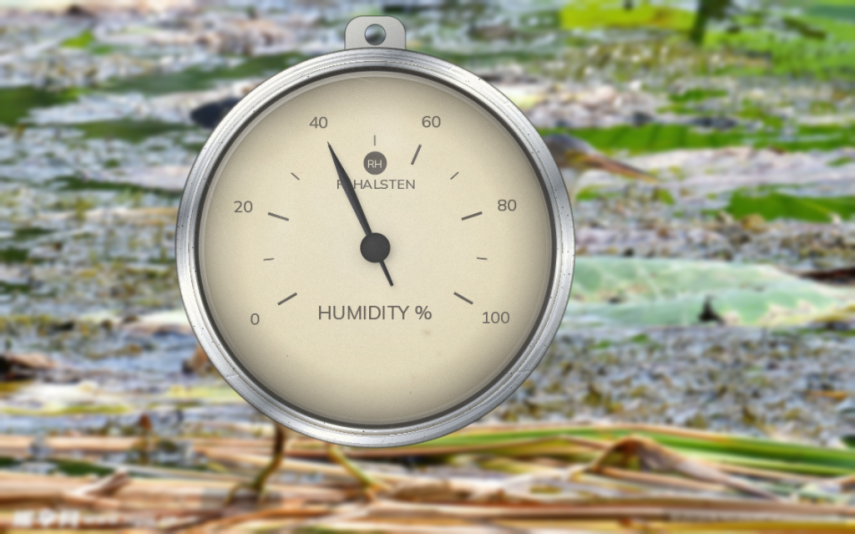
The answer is 40 %
